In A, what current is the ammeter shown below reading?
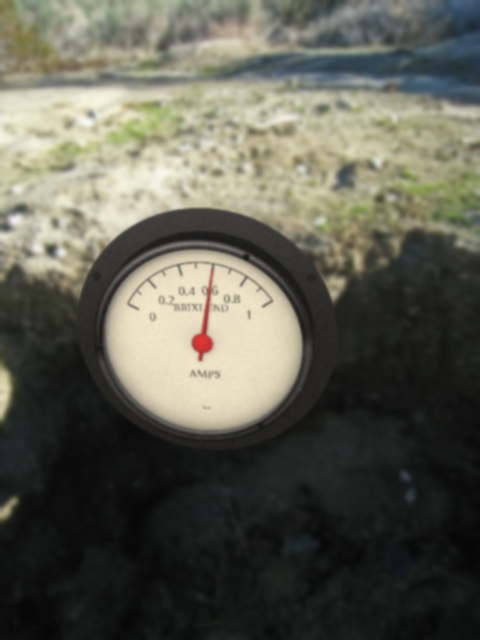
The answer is 0.6 A
